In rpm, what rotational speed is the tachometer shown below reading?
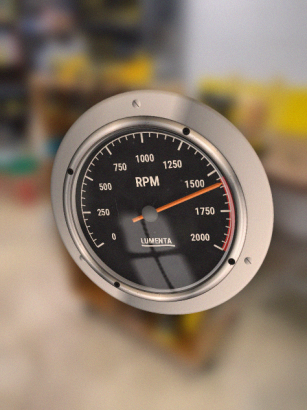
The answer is 1575 rpm
